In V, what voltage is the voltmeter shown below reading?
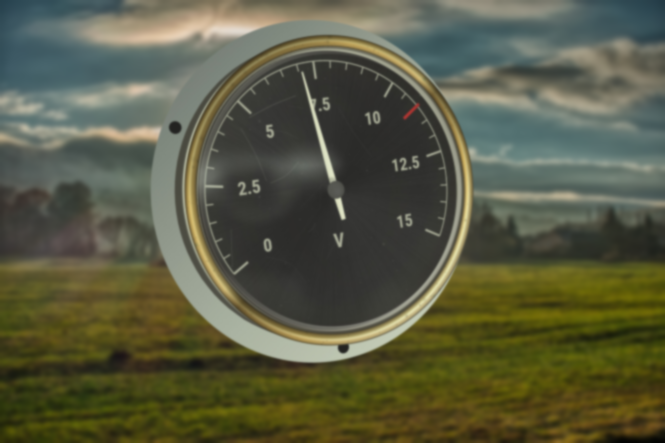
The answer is 7 V
